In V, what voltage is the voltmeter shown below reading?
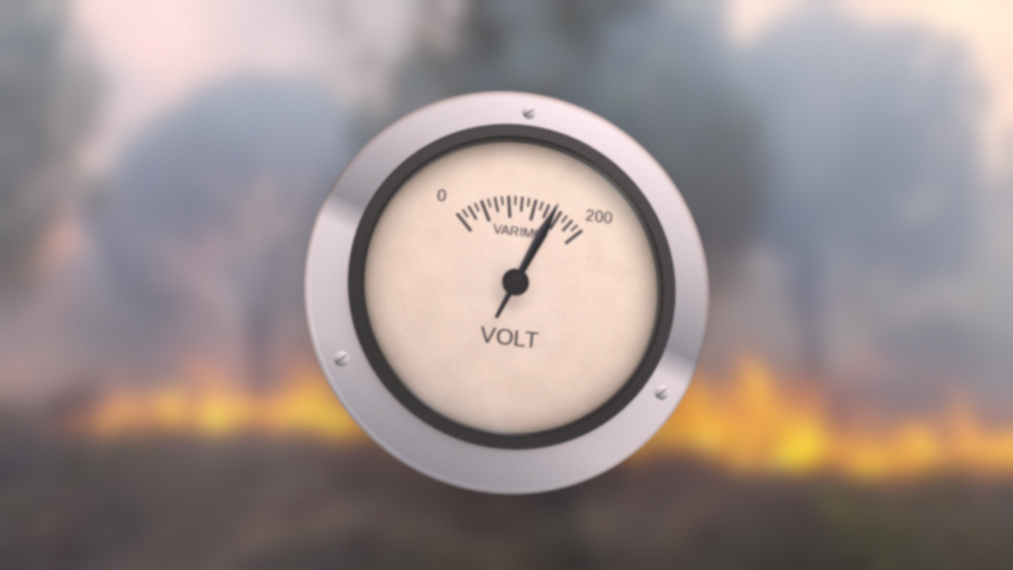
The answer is 150 V
